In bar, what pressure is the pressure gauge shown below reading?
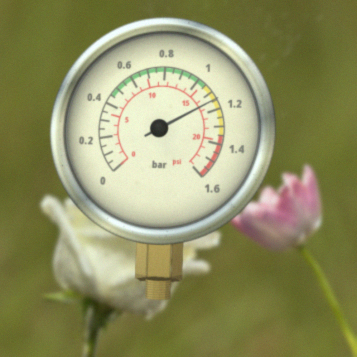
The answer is 1.15 bar
